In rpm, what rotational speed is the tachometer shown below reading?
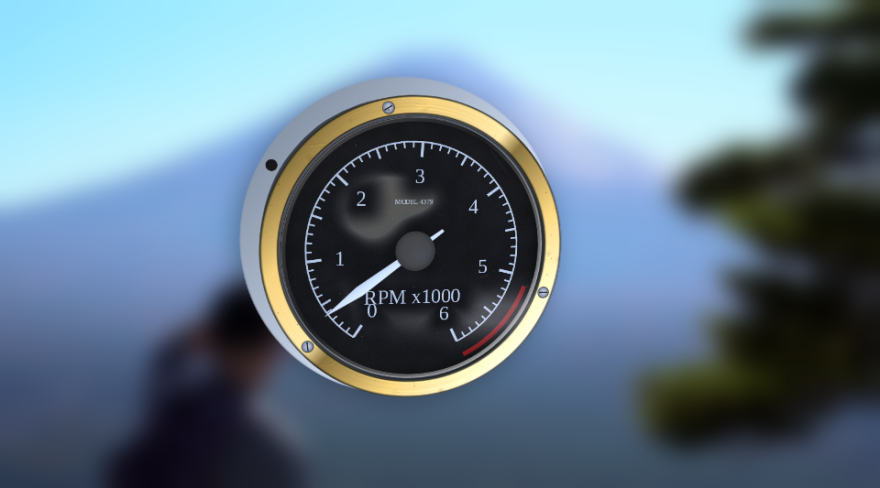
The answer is 400 rpm
